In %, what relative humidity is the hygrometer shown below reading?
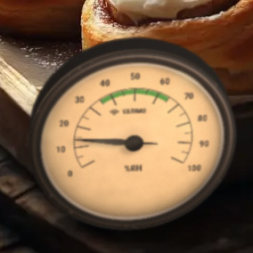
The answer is 15 %
